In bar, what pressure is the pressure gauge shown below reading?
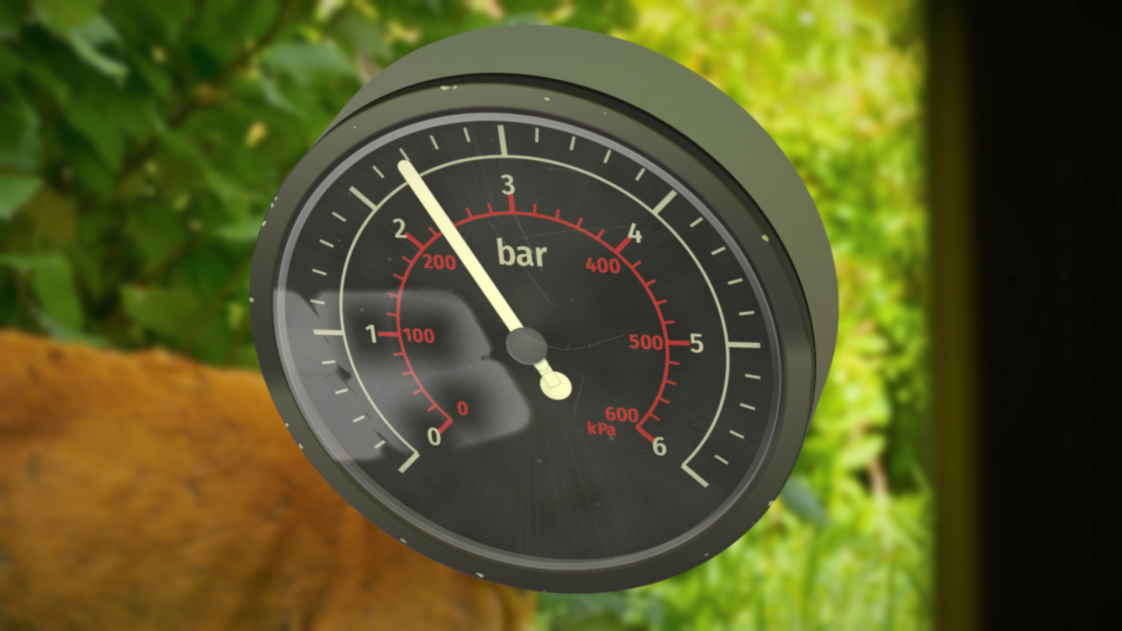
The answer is 2.4 bar
